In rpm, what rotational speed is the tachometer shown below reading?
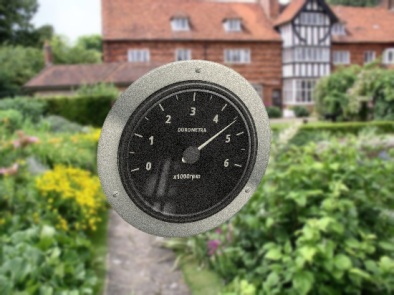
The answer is 4500 rpm
